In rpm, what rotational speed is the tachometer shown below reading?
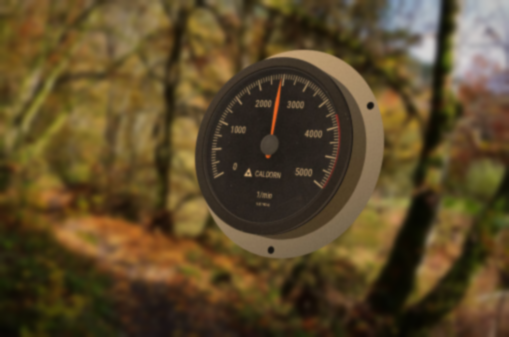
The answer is 2500 rpm
